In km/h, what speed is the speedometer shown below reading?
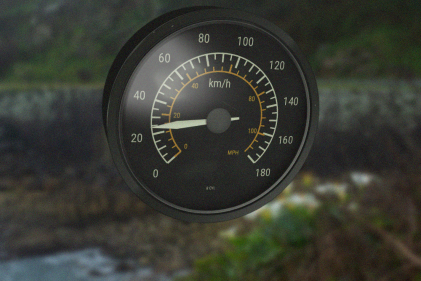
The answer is 25 km/h
